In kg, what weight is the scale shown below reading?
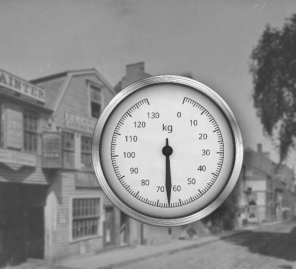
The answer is 65 kg
